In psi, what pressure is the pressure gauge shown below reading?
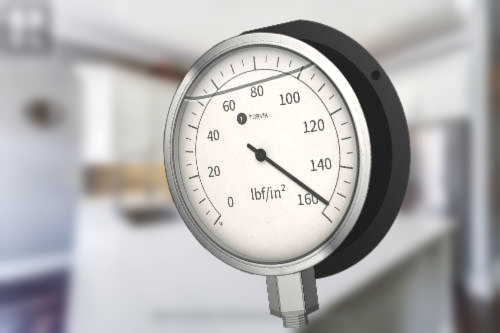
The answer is 155 psi
